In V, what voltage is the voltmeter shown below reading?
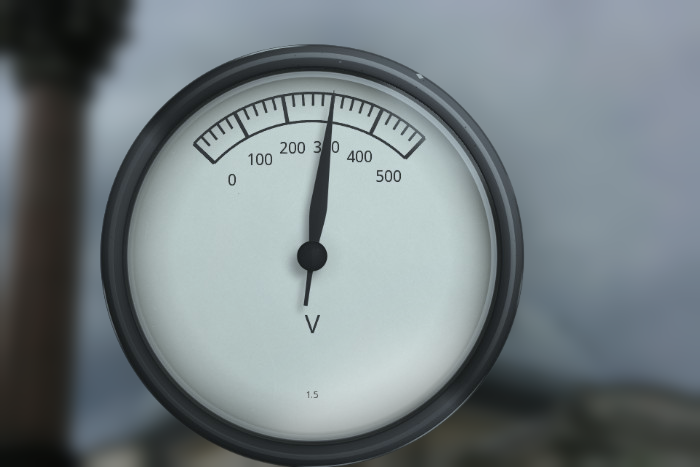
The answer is 300 V
